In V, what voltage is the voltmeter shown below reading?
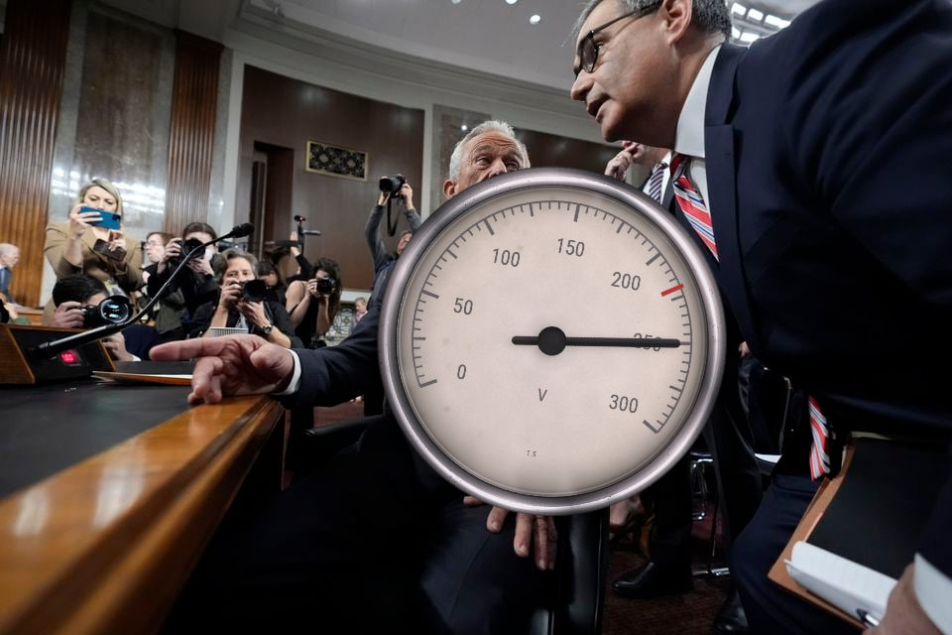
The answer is 250 V
